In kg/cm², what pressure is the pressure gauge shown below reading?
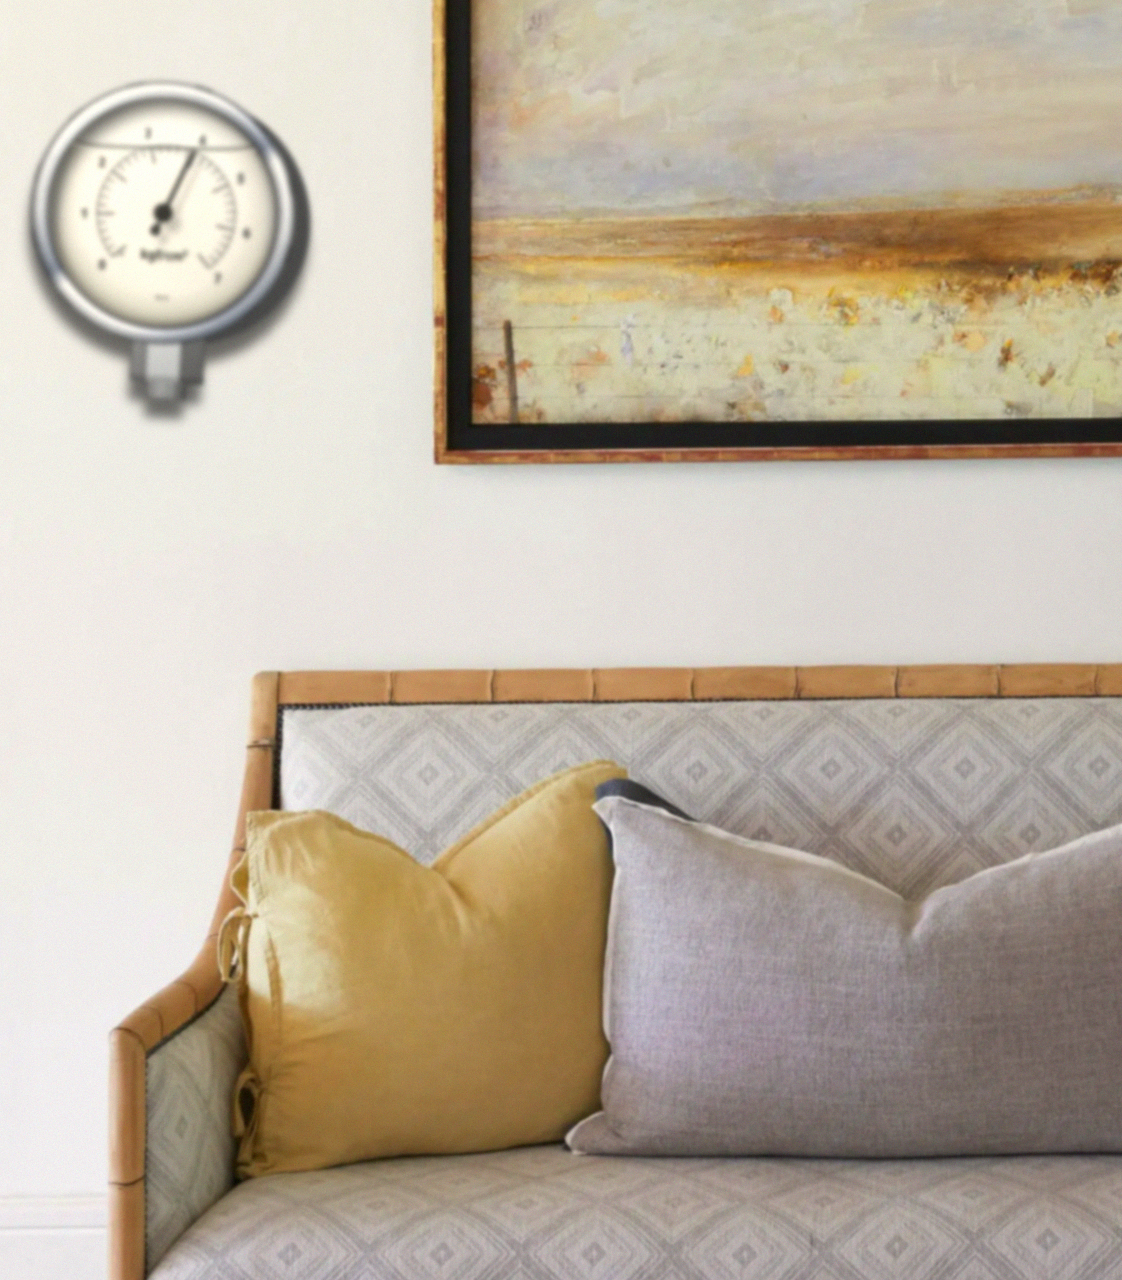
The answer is 4 kg/cm²
